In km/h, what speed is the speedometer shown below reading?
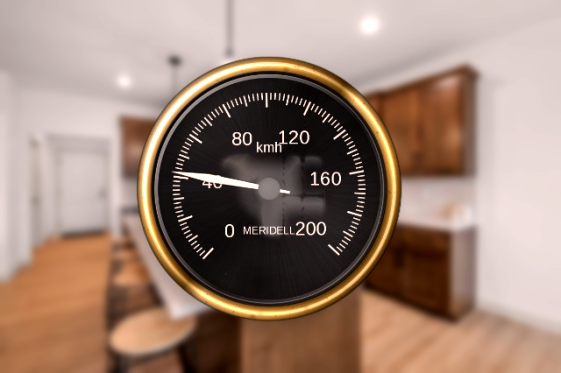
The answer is 42 km/h
